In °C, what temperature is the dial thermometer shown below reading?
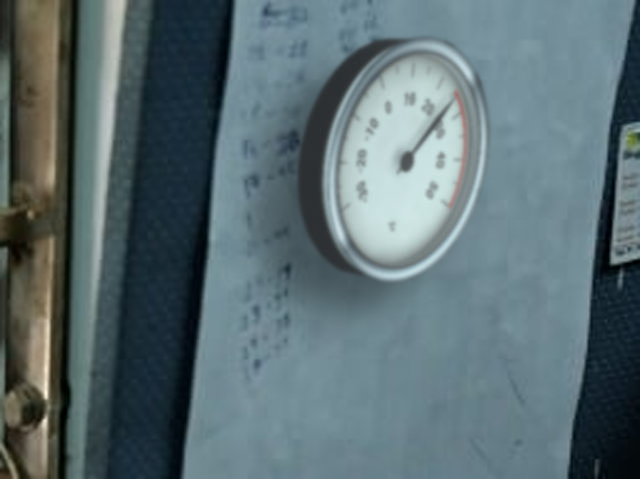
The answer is 25 °C
